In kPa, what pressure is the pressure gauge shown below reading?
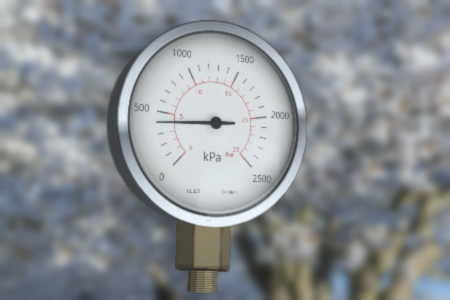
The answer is 400 kPa
